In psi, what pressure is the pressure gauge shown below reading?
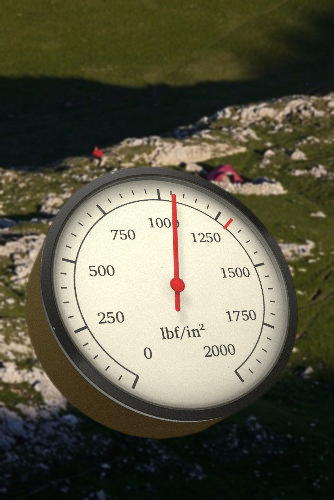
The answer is 1050 psi
